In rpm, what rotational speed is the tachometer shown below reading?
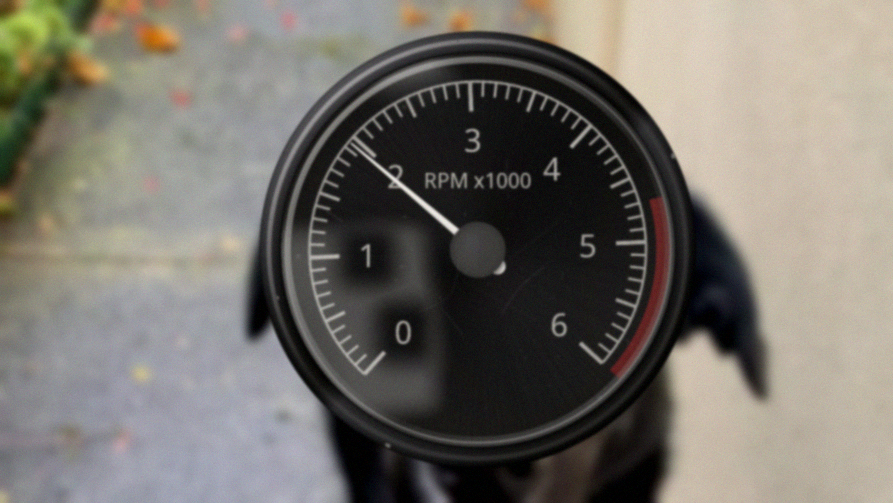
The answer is 1950 rpm
